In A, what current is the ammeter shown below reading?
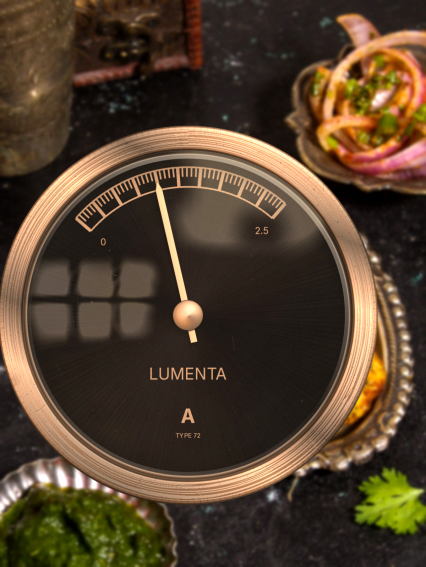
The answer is 1 A
